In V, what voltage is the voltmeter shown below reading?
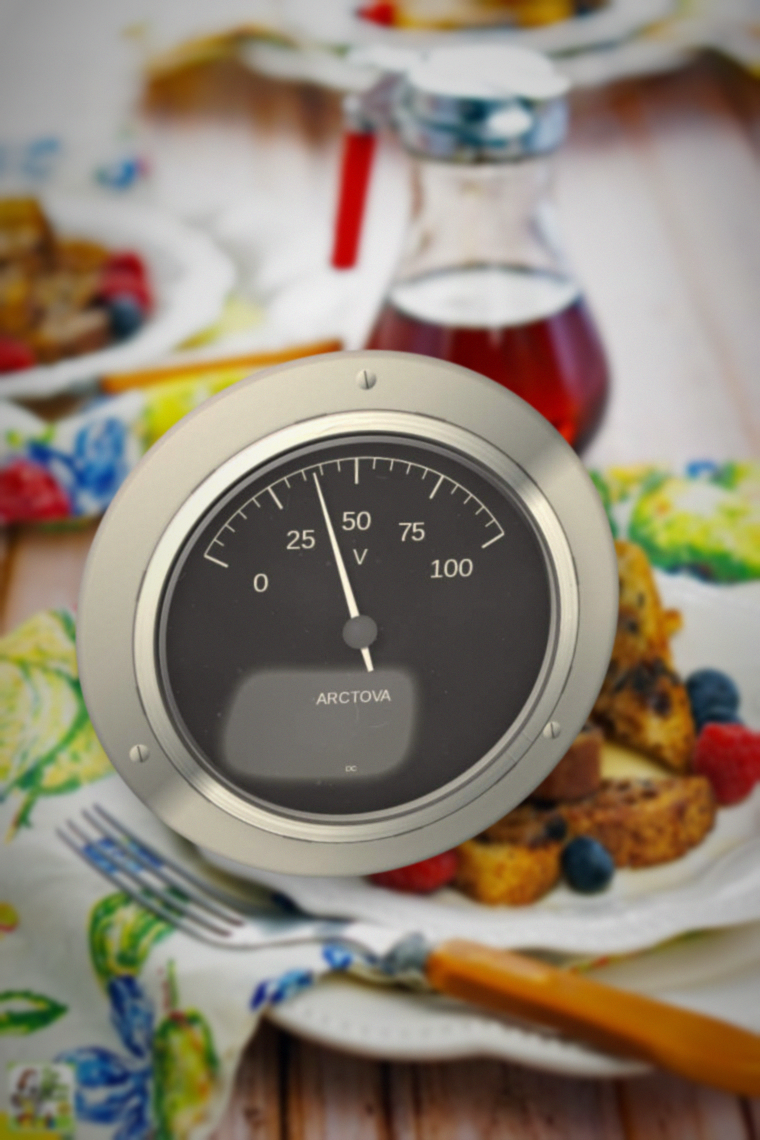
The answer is 37.5 V
